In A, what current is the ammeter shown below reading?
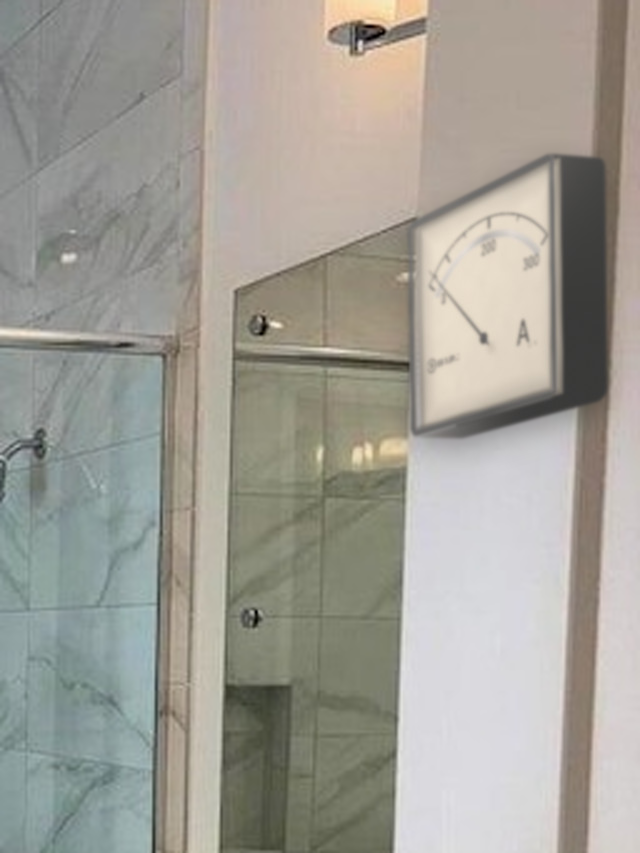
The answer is 50 A
